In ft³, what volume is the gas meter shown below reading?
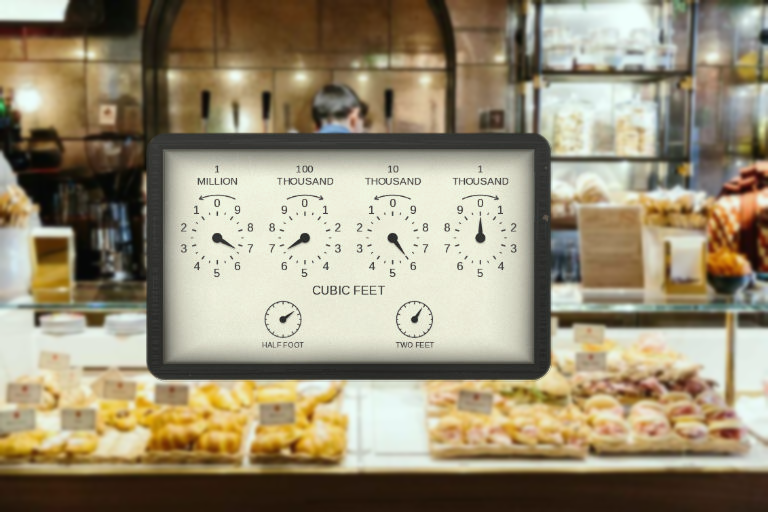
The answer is 666000 ft³
